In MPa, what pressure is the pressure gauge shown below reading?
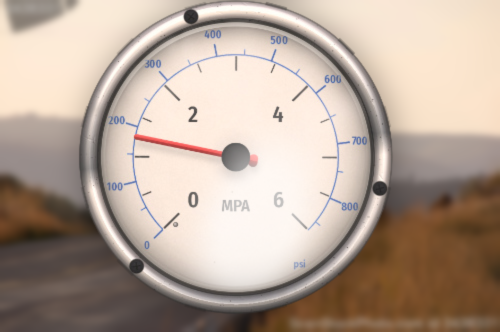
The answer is 1.25 MPa
